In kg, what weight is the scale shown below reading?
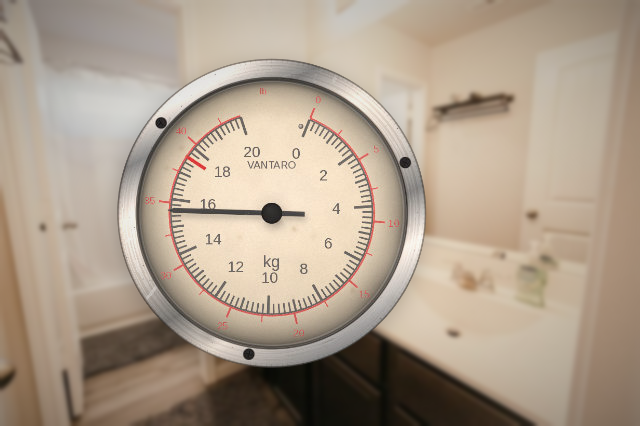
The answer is 15.6 kg
